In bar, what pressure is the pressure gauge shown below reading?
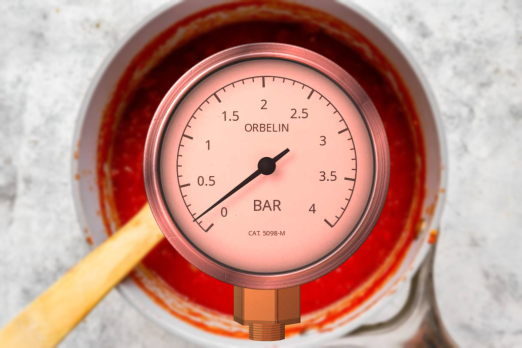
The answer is 0.15 bar
